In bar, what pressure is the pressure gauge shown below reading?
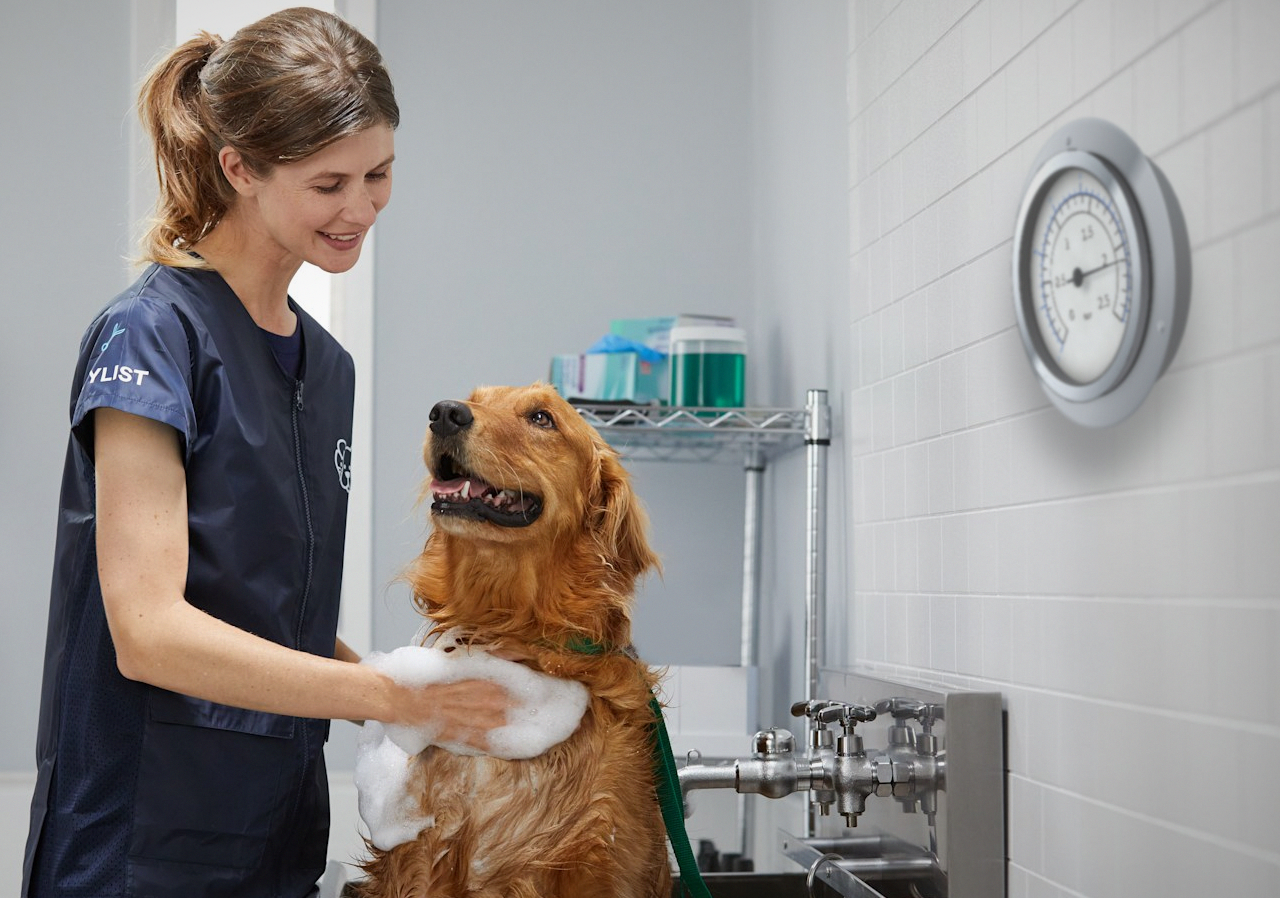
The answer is 2.1 bar
